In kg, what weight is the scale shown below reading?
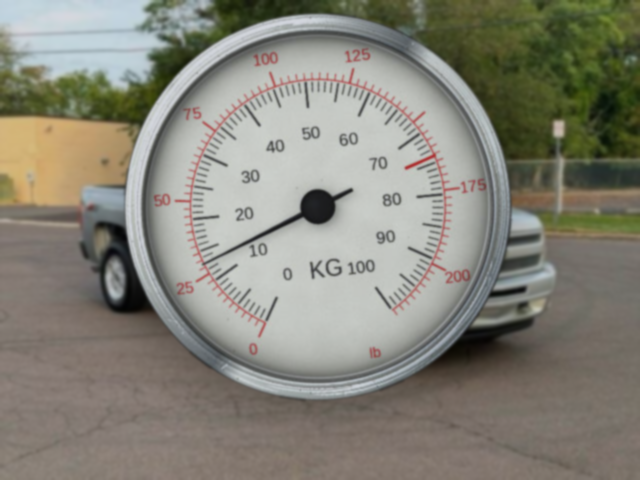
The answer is 13 kg
